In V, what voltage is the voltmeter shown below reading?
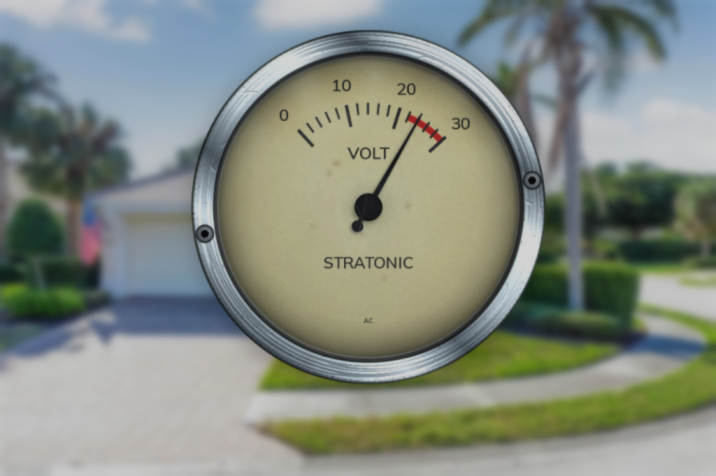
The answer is 24 V
